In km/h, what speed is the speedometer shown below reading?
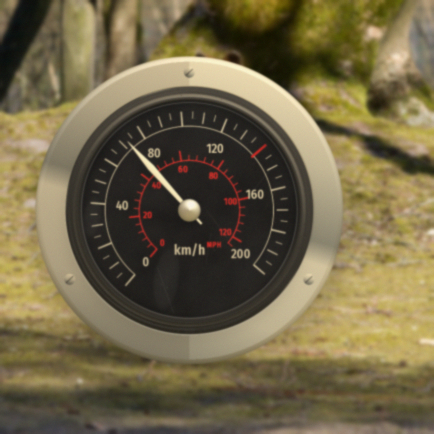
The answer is 72.5 km/h
